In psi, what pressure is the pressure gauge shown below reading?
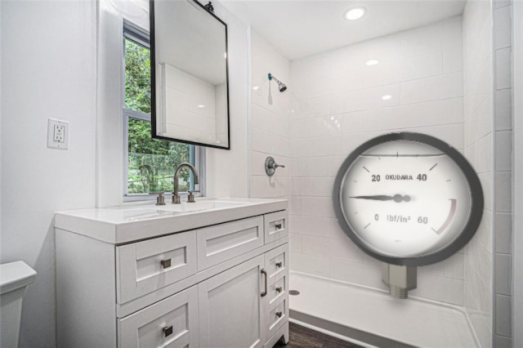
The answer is 10 psi
